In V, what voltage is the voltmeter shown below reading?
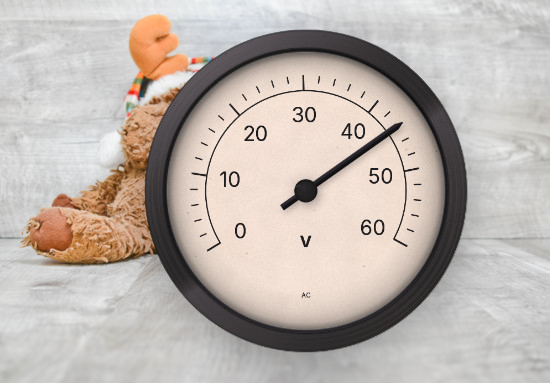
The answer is 44 V
